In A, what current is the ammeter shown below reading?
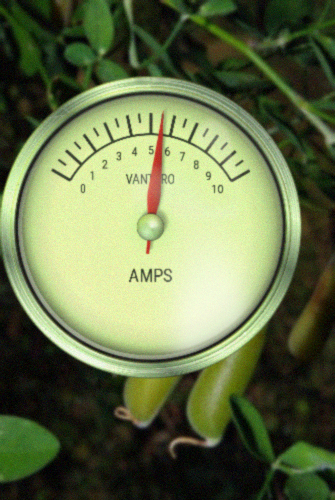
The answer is 5.5 A
